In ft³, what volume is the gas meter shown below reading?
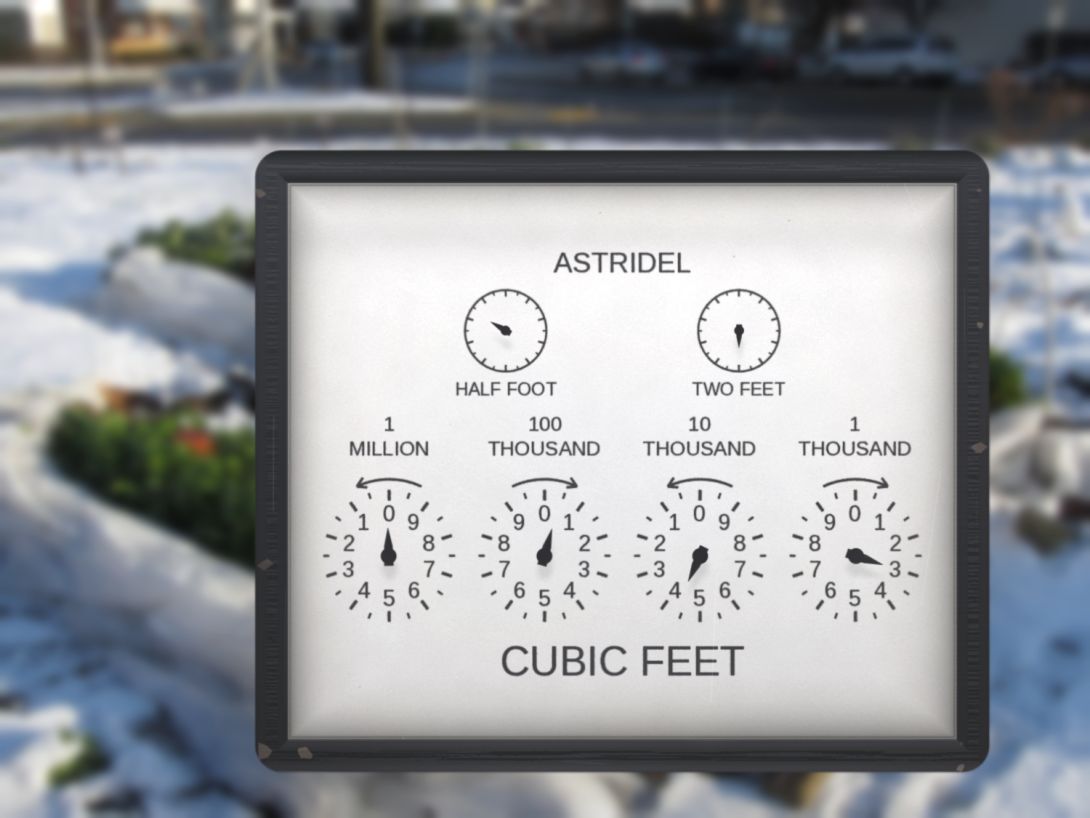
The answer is 4300 ft³
